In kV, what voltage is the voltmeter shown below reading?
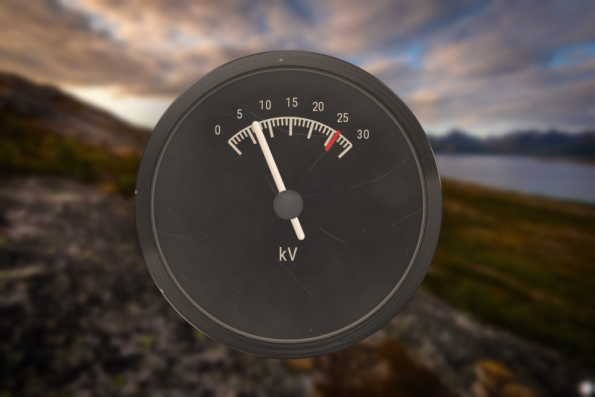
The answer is 7 kV
